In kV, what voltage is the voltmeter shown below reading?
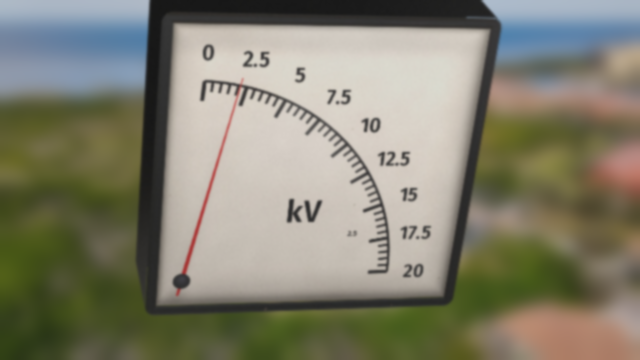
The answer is 2 kV
